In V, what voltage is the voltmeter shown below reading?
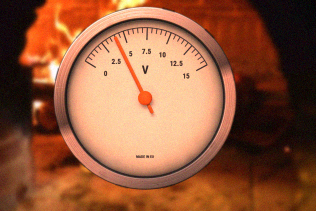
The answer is 4 V
